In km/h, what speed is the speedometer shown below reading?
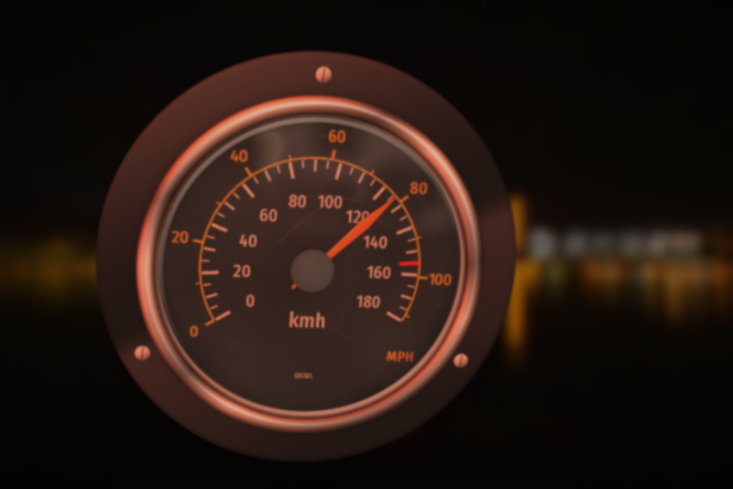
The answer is 125 km/h
